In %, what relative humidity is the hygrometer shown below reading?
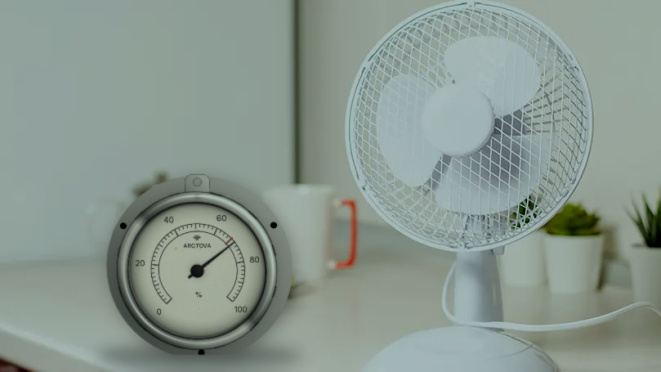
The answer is 70 %
